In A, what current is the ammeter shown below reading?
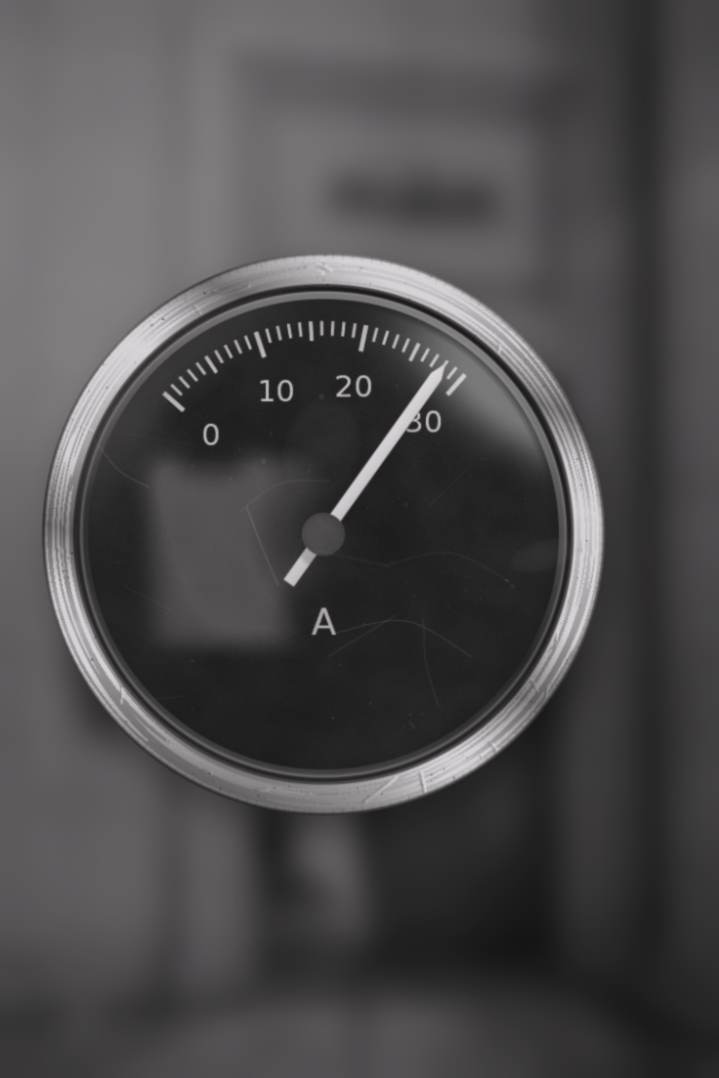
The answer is 28 A
